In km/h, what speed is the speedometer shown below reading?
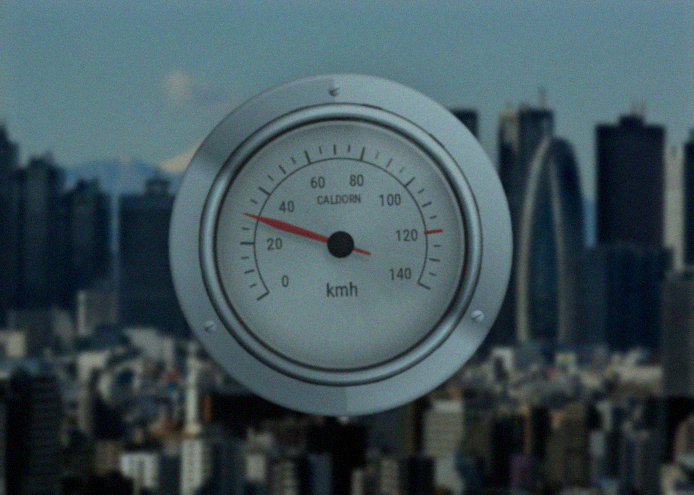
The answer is 30 km/h
